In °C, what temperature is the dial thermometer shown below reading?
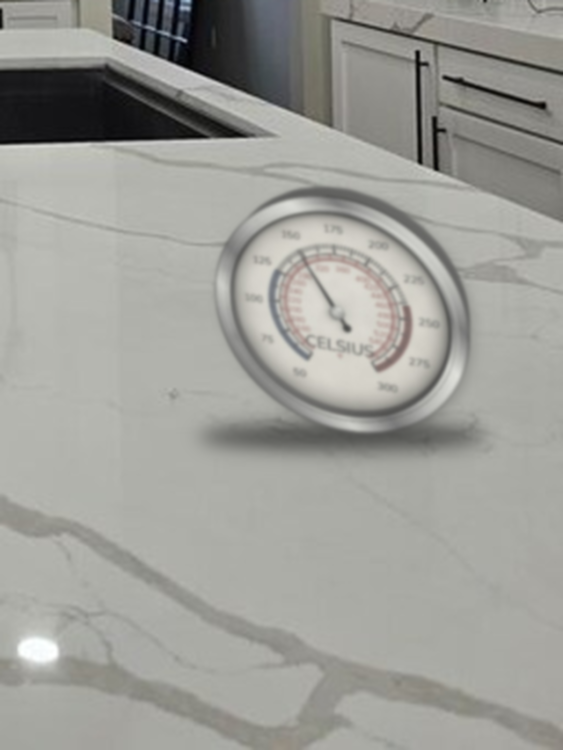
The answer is 150 °C
